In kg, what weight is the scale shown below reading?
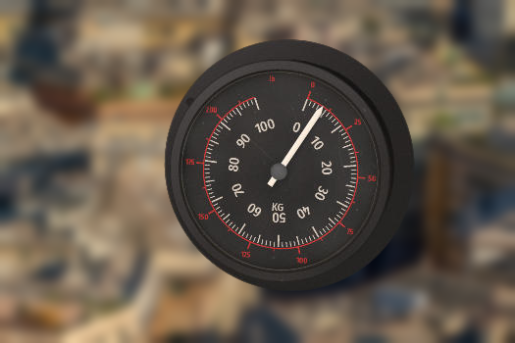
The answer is 4 kg
